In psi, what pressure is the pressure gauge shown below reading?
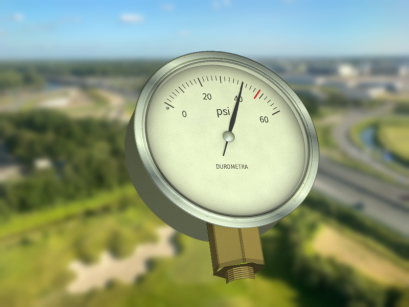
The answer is 40 psi
